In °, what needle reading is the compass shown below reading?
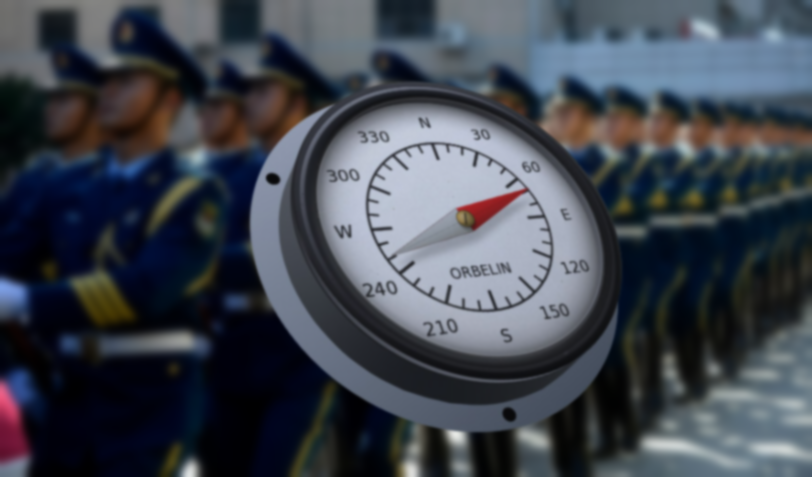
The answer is 70 °
